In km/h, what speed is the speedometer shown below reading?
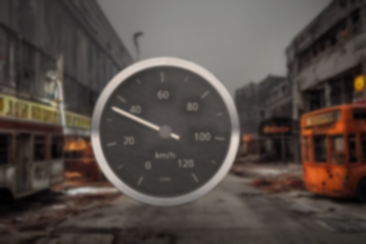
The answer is 35 km/h
